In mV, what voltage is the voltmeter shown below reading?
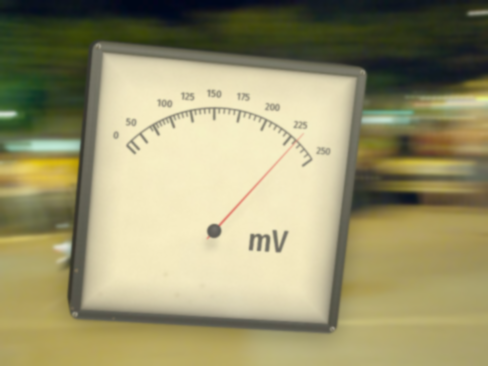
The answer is 230 mV
